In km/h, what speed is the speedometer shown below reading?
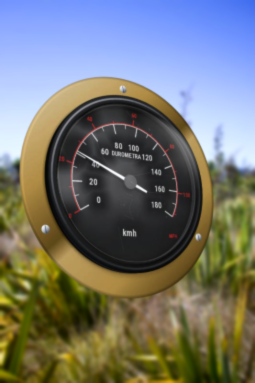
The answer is 40 km/h
